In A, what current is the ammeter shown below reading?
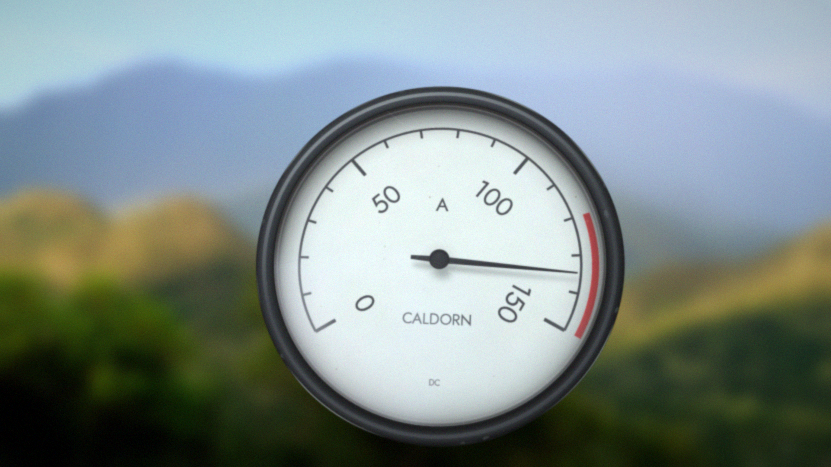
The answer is 135 A
